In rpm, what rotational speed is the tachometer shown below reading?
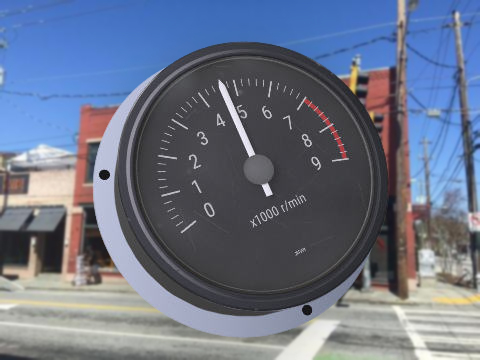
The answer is 4600 rpm
